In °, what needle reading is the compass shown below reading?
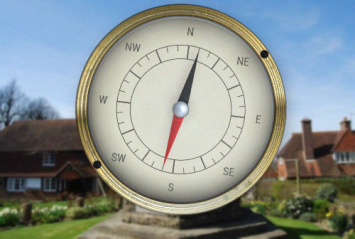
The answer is 190 °
